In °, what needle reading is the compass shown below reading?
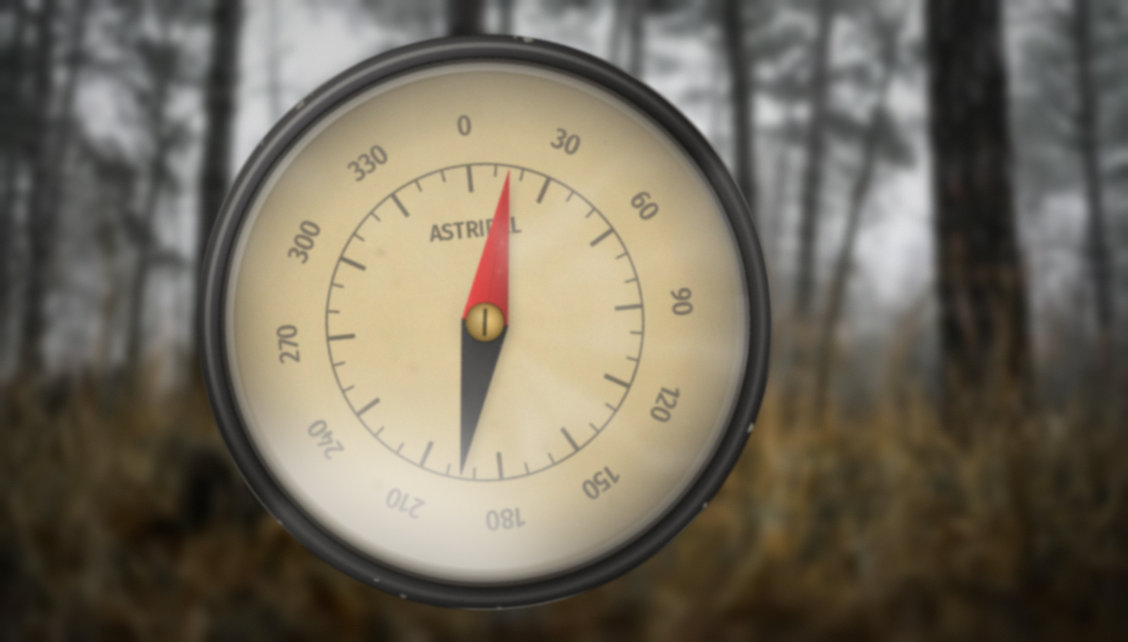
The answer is 15 °
